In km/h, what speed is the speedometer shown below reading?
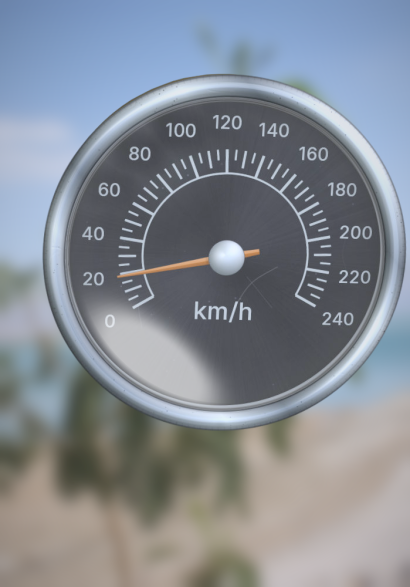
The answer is 20 km/h
